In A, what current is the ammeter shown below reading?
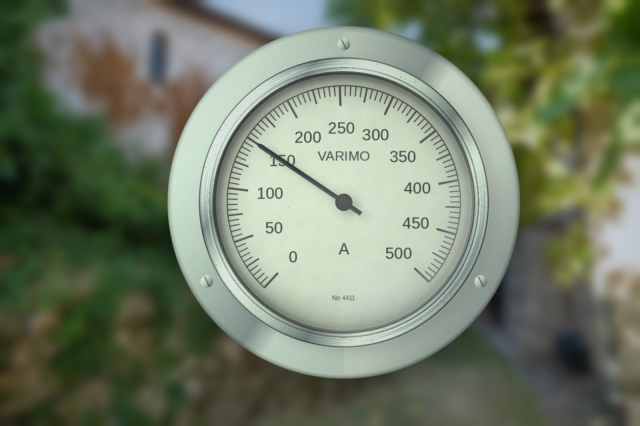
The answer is 150 A
